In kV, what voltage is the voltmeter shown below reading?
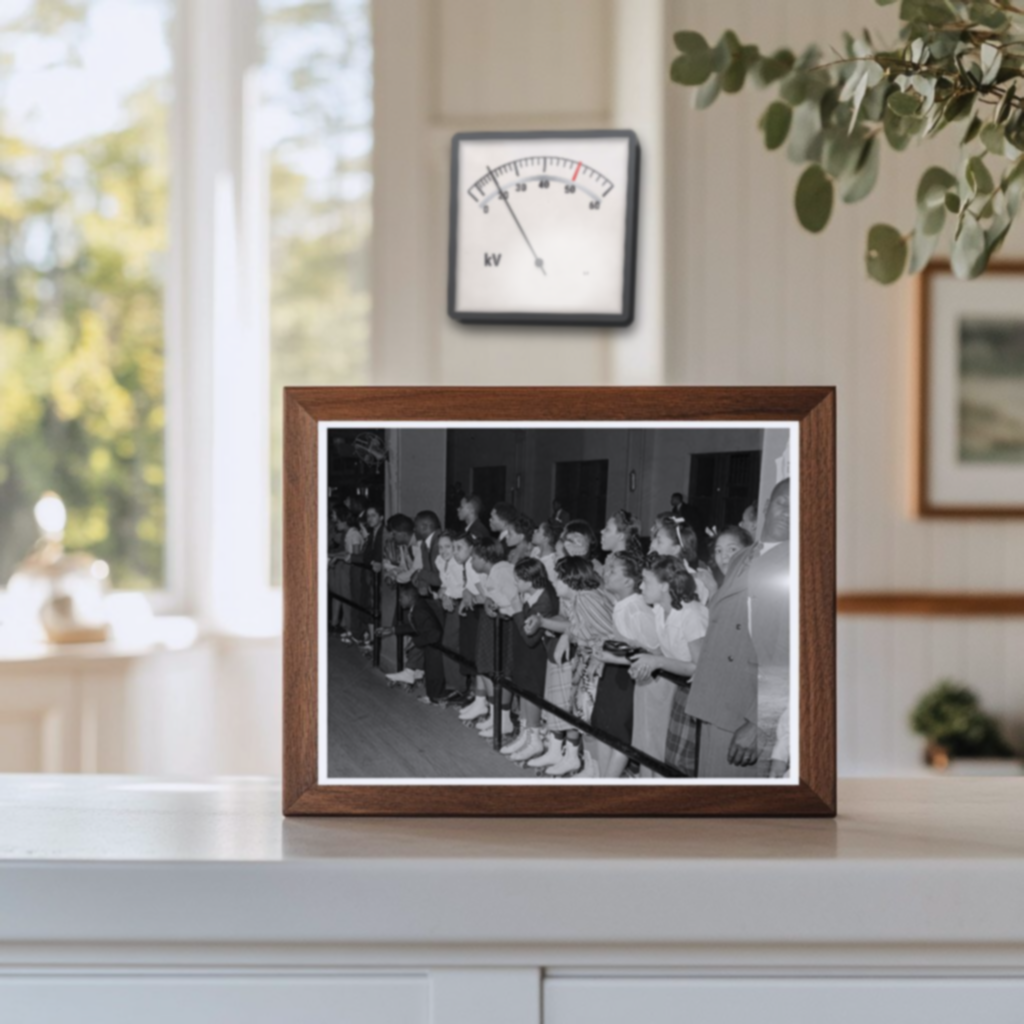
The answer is 20 kV
